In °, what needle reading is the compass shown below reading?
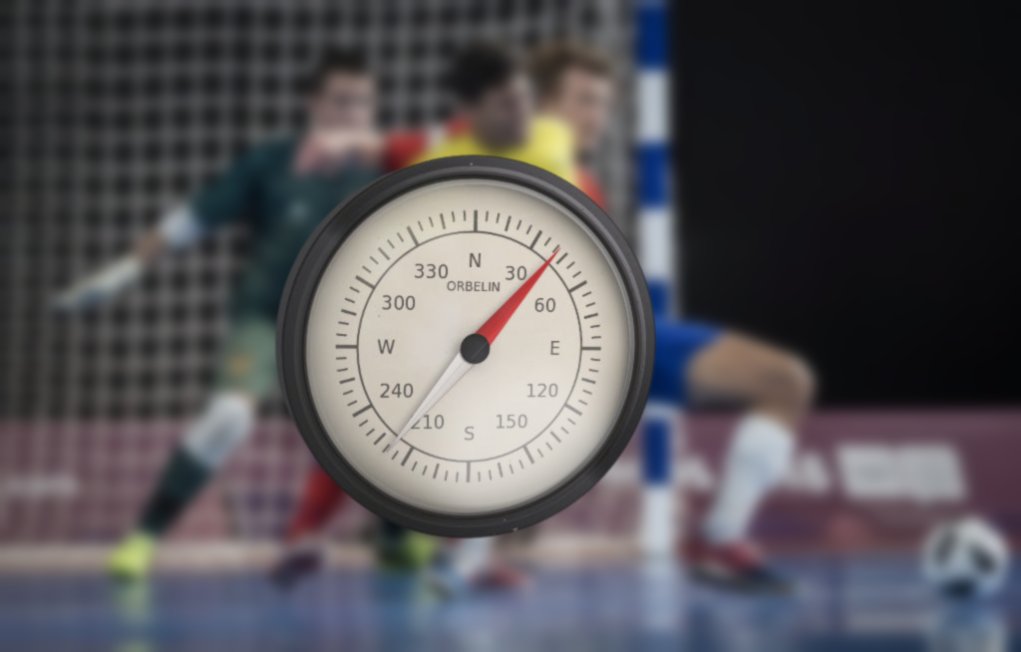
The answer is 40 °
